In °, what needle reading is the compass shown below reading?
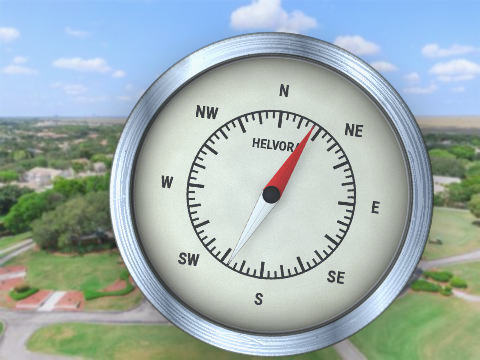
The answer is 25 °
